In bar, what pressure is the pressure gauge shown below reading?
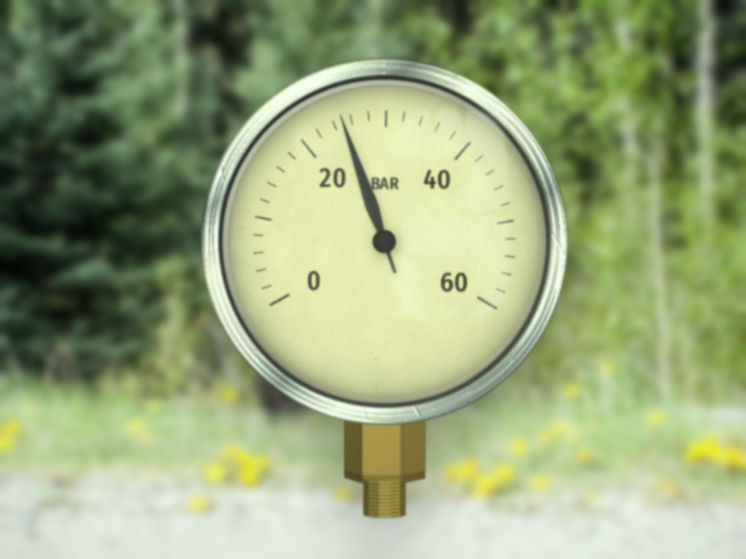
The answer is 25 bar
